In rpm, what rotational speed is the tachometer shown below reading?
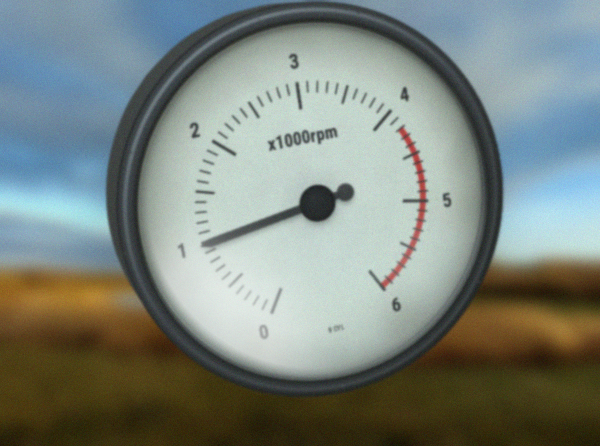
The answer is 1000 rpm
